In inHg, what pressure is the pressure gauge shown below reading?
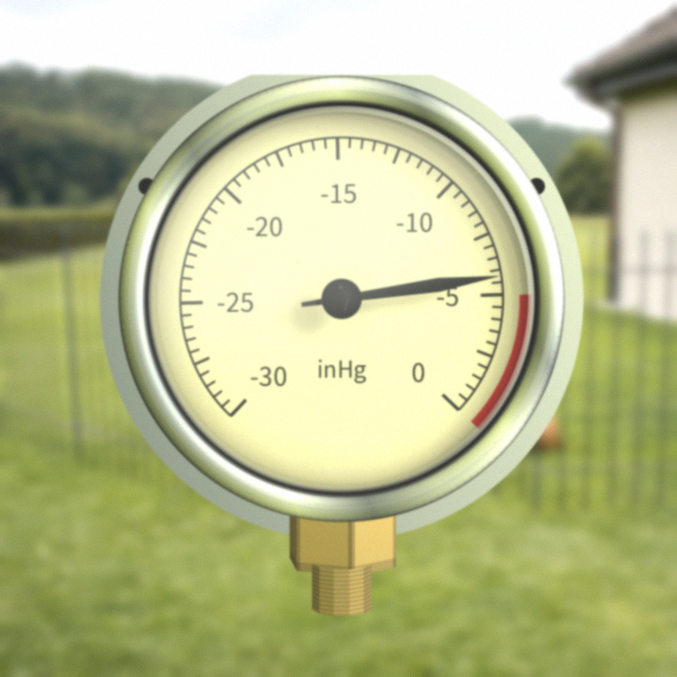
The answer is -5.75 inHg
